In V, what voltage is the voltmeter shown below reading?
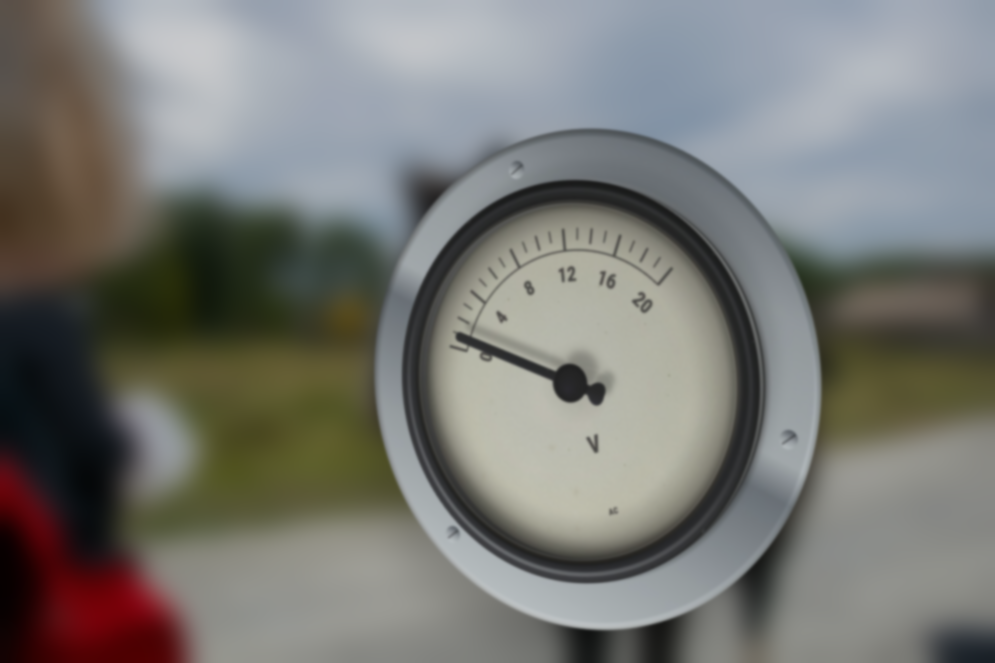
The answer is 1 V
